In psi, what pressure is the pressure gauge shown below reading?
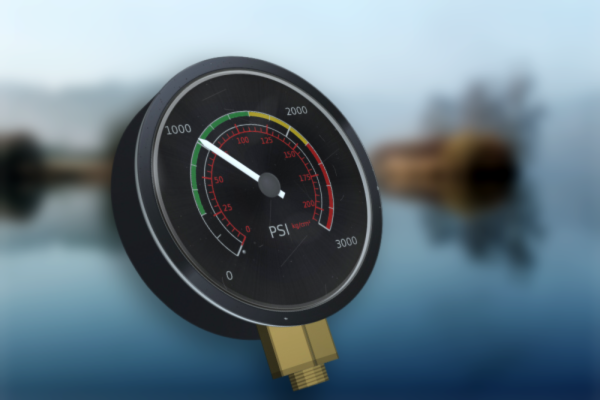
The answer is 1000 psi
